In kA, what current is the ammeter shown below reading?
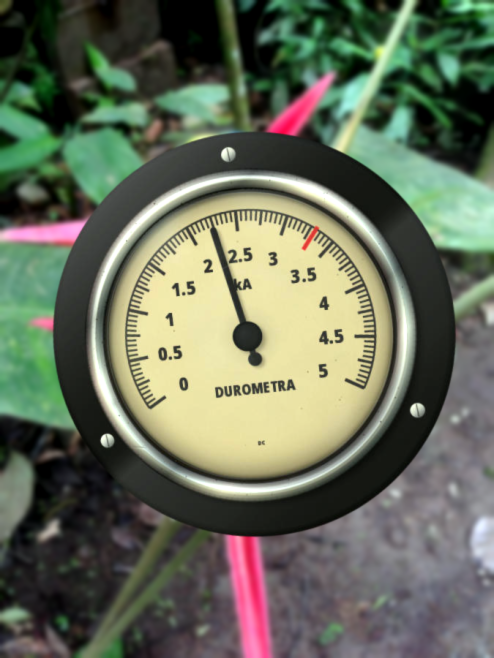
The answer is 2.25 kA
